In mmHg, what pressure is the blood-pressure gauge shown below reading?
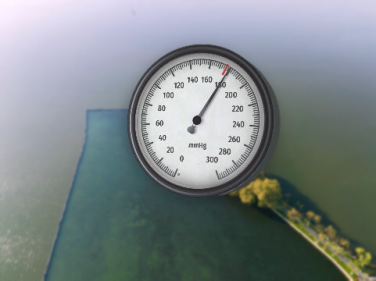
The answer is 180 mmHg
